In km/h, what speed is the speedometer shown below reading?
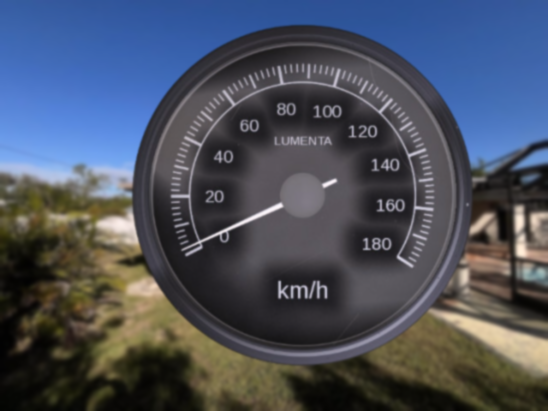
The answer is 2 km/h
